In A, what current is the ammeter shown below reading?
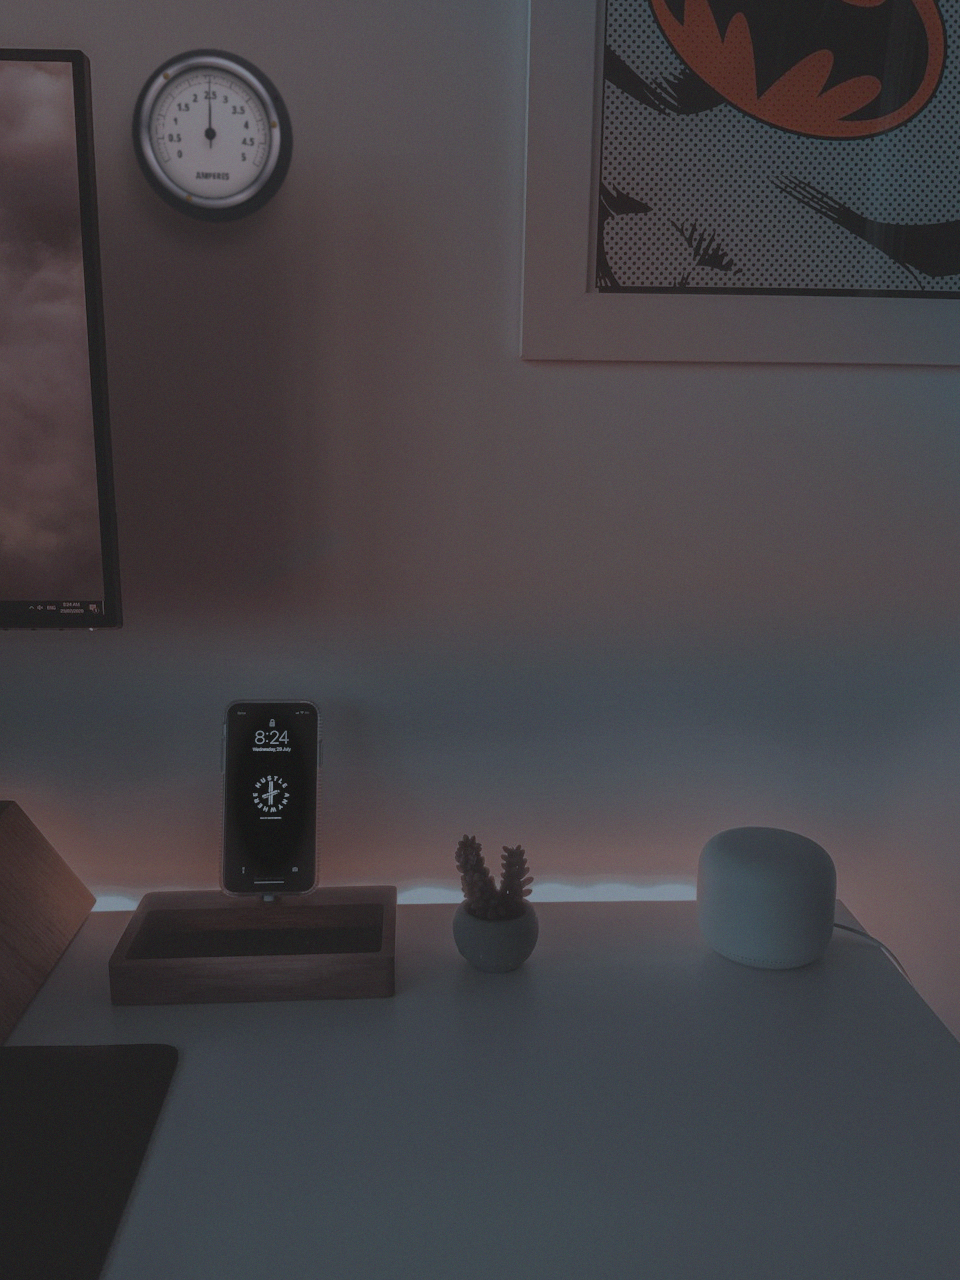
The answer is 2.5 A
